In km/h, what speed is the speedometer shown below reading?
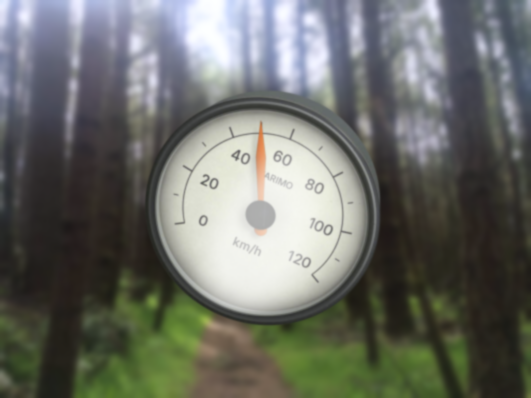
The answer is 50 km/h
